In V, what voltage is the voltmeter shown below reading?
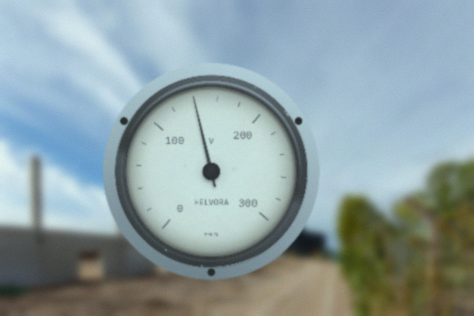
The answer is 140 V
